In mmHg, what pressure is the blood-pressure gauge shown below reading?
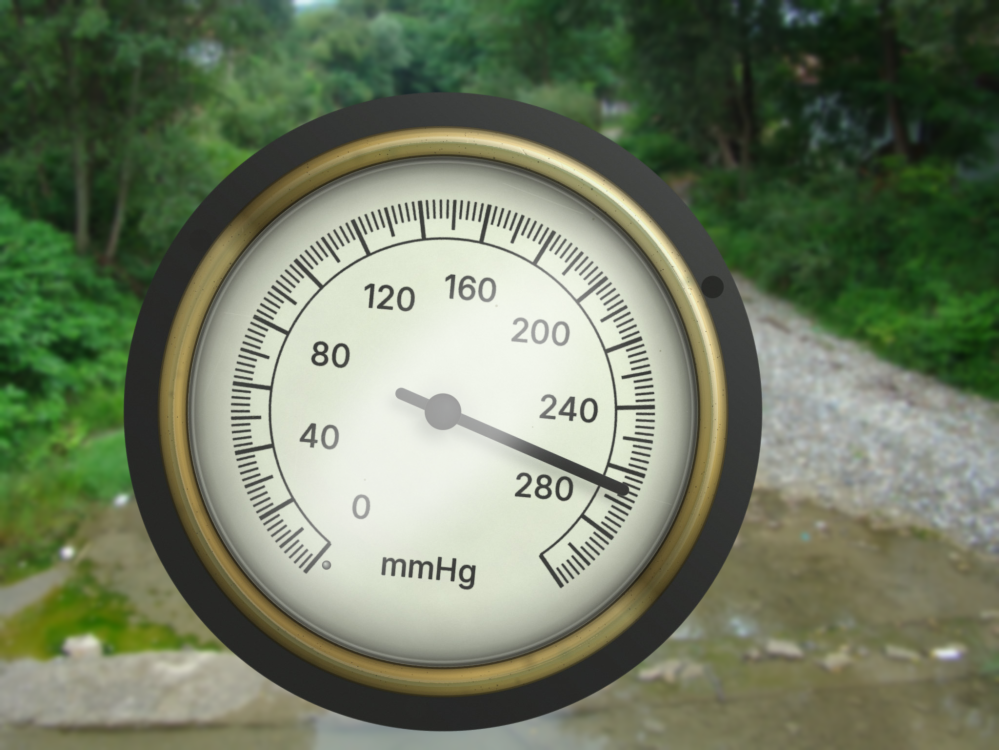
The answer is 266 mmHg
